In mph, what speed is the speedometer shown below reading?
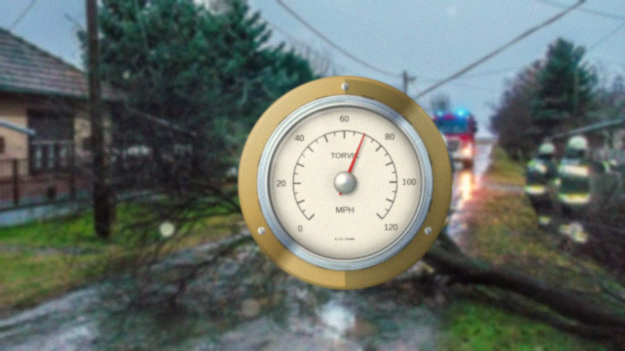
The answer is 70 mph
